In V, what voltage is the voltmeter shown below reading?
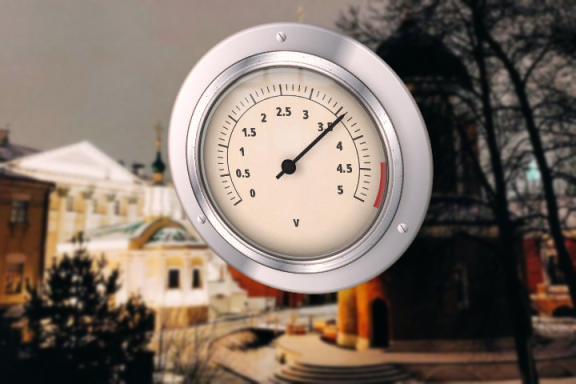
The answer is 3.6 V
